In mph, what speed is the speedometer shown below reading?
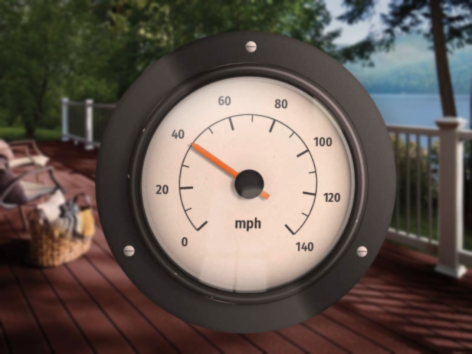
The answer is 40 mph
